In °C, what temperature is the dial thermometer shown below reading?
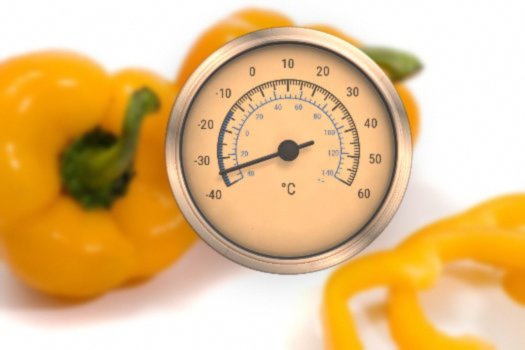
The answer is -35 °C
